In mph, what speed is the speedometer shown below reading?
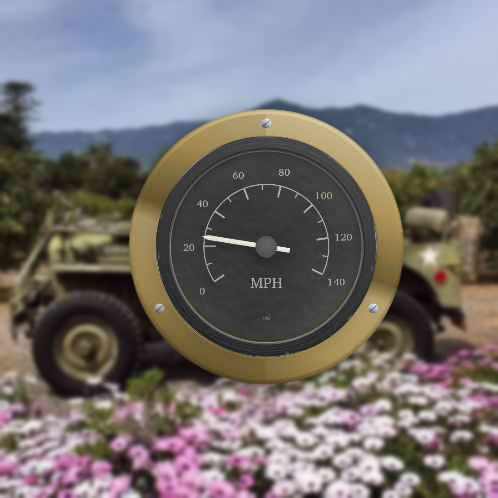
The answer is 25 mph
